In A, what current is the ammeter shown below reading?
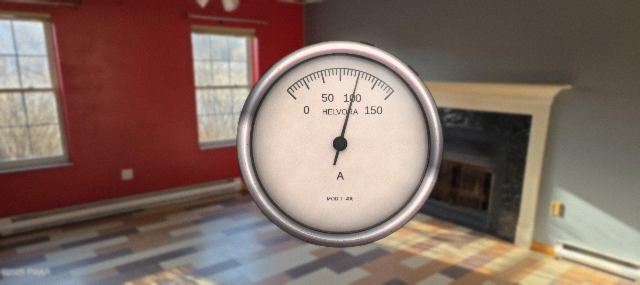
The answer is 100 A
